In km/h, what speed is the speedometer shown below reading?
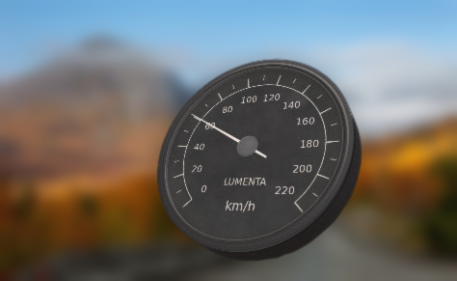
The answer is 60 km/h
